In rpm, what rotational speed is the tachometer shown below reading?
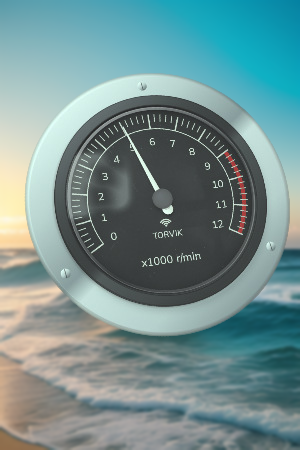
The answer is 5000 rpm
